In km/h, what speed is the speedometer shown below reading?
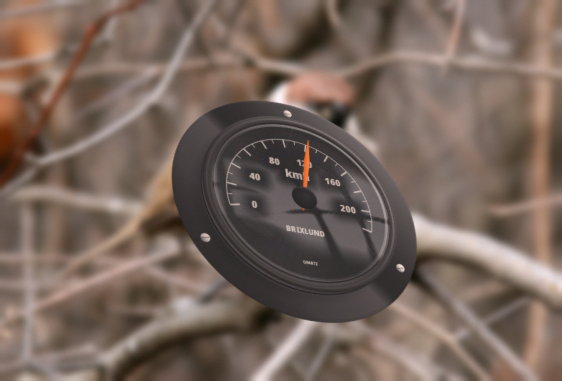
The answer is 120 km/h
